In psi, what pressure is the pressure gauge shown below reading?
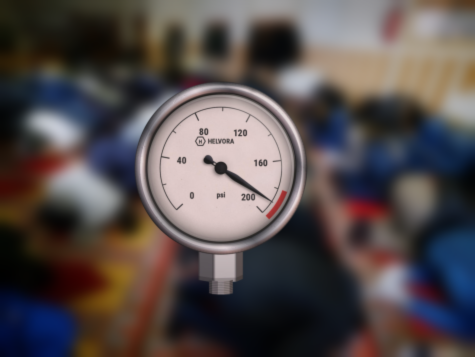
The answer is 190 psi
